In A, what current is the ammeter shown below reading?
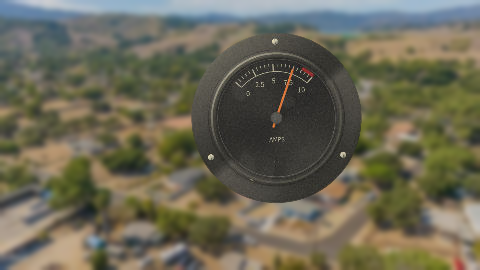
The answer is 7.5 A
